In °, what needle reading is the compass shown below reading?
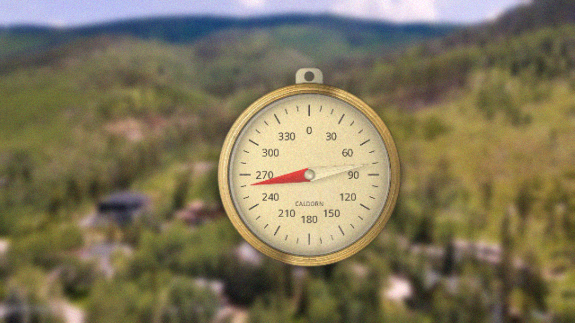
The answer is 260 °
